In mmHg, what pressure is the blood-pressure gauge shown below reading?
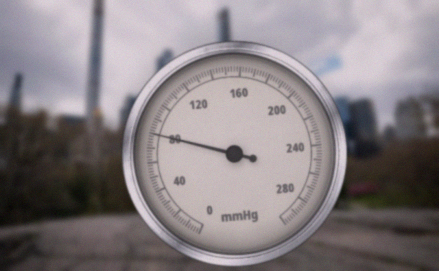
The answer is 80 mmHg
